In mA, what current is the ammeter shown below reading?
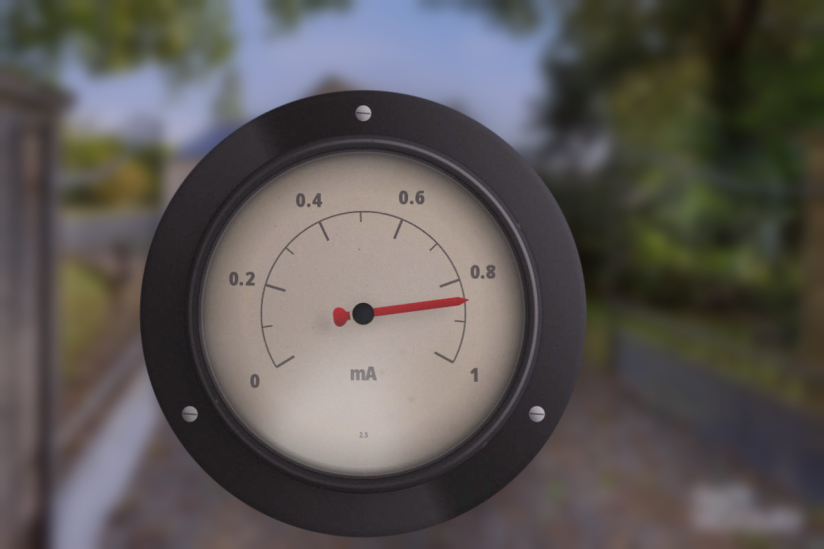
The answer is 0.85 mA
